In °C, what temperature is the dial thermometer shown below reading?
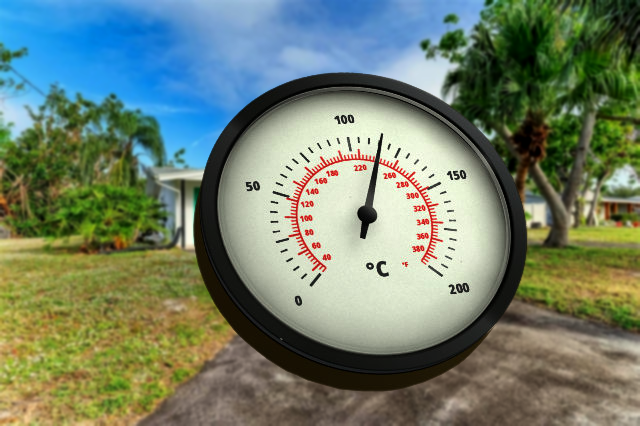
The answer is 115 °C
